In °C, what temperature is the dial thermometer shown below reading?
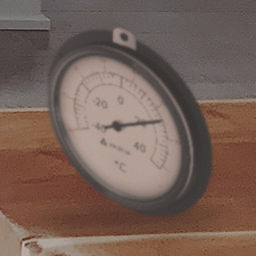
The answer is 20 °C
